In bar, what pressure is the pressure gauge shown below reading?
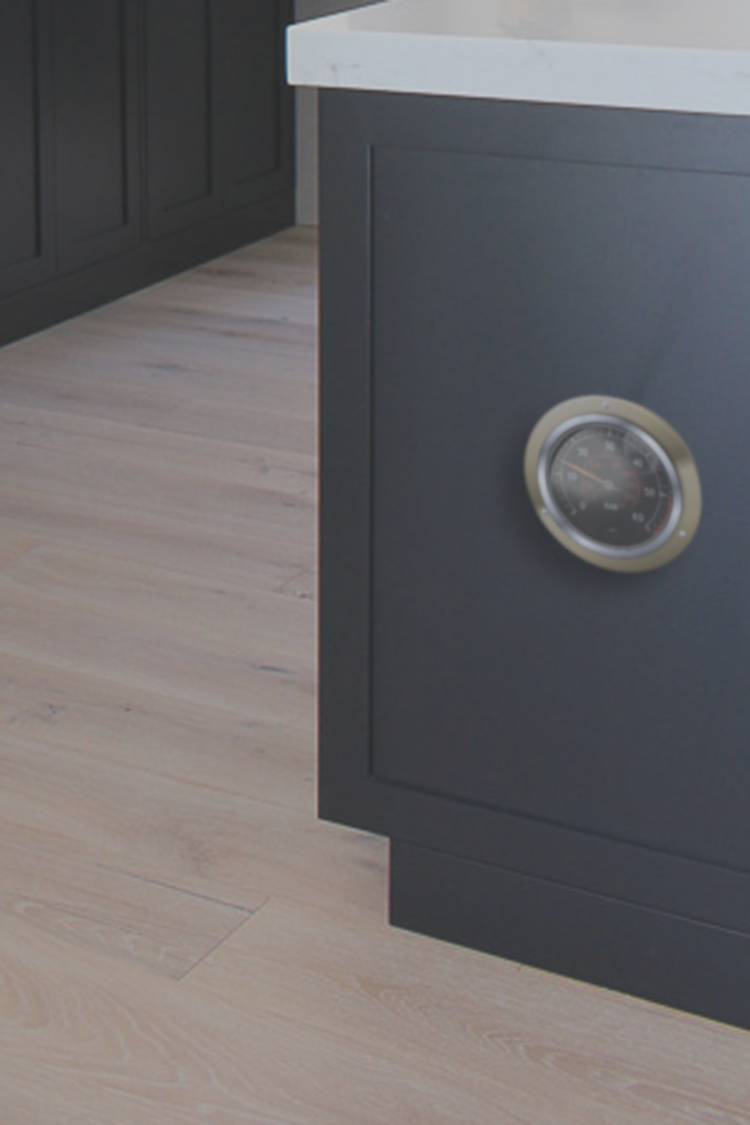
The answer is 14 bar
